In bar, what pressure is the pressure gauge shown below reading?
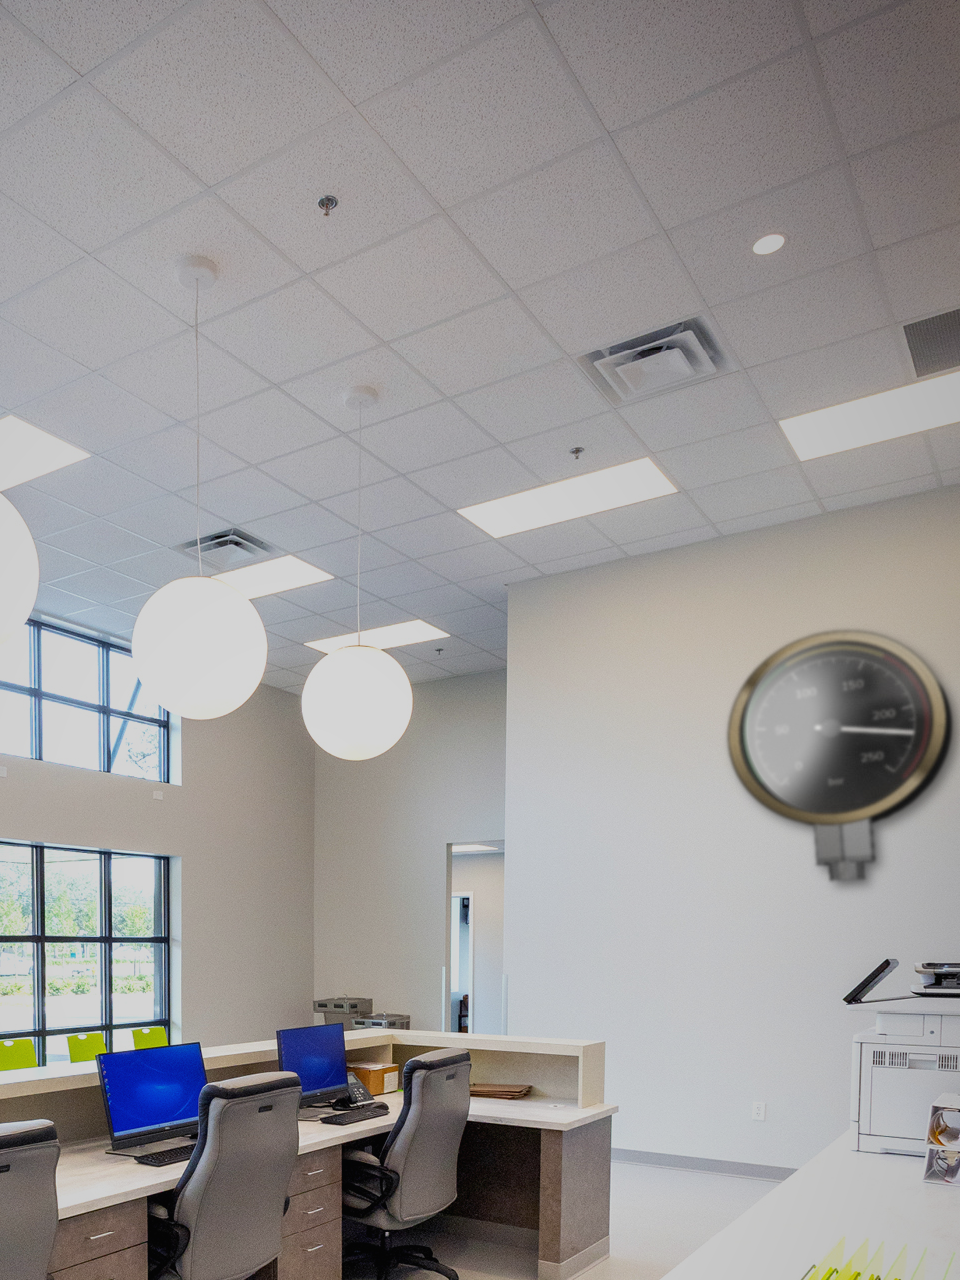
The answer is 220 bar
